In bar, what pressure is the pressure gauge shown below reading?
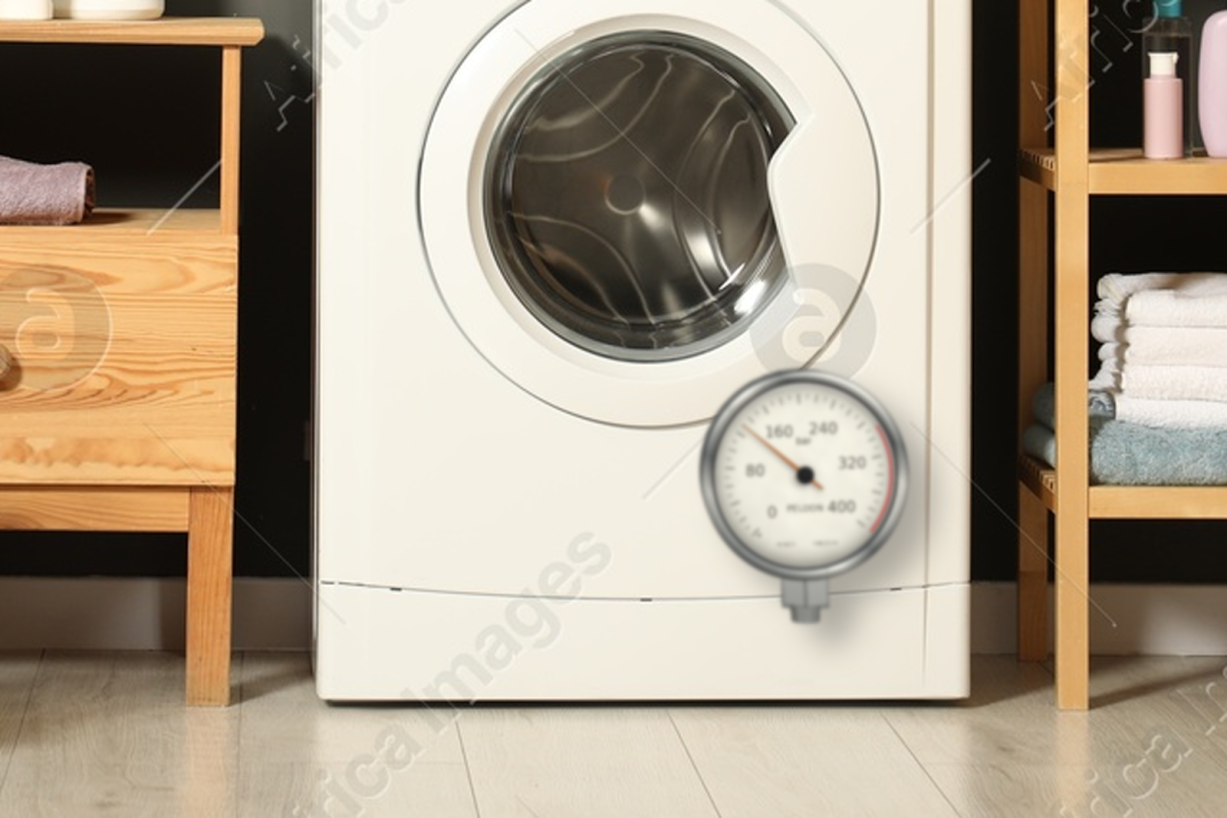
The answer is 130 bar
